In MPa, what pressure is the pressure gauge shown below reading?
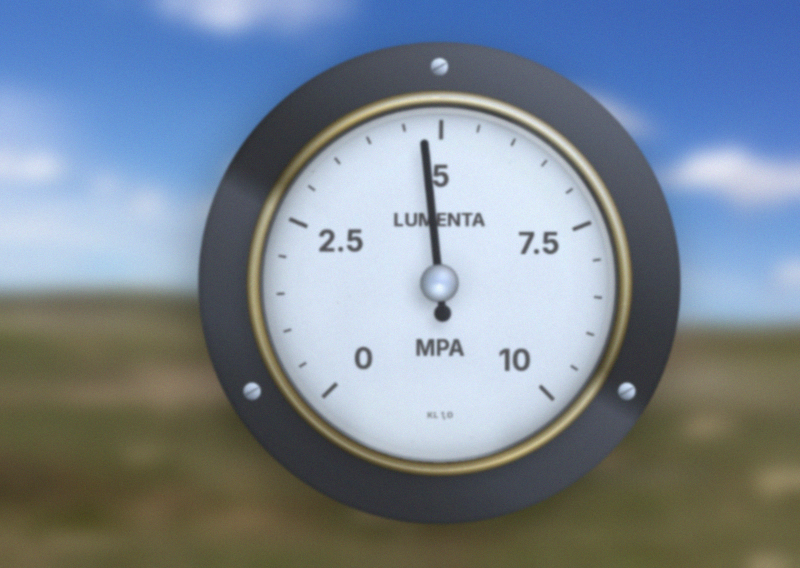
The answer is 4.75 MPa
